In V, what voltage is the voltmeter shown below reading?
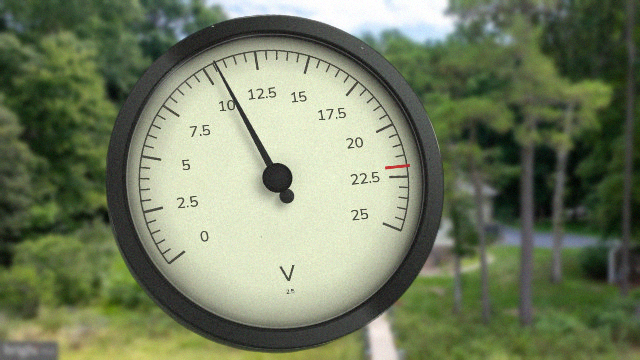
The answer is 10.5 V
